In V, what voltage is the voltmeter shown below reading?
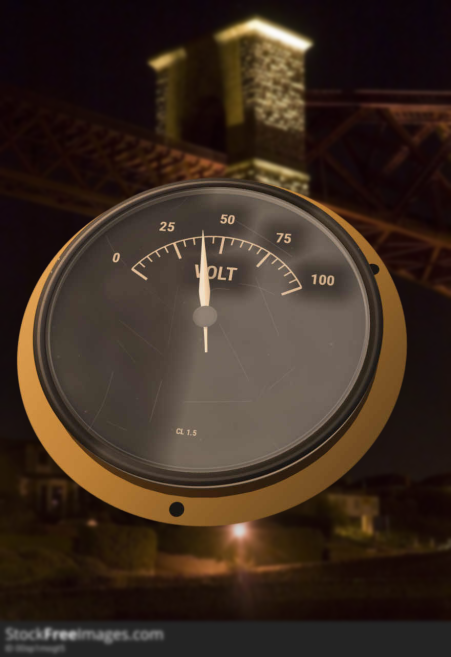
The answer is 40 V
